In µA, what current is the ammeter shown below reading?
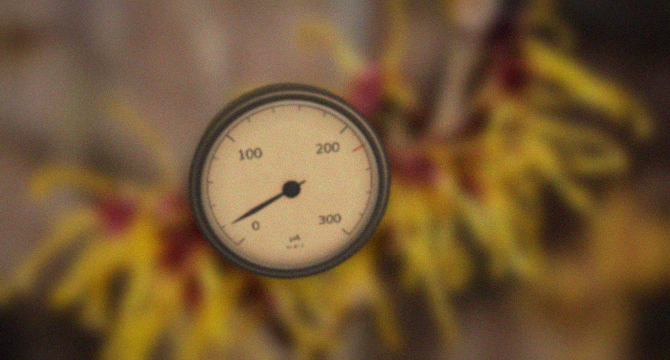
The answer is 20 µA
